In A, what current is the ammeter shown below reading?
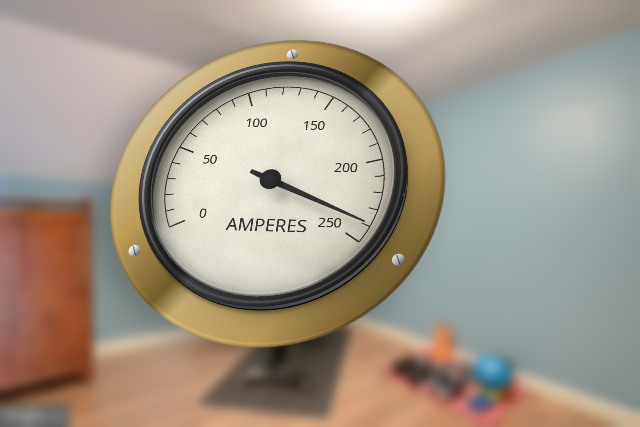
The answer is 240 A
